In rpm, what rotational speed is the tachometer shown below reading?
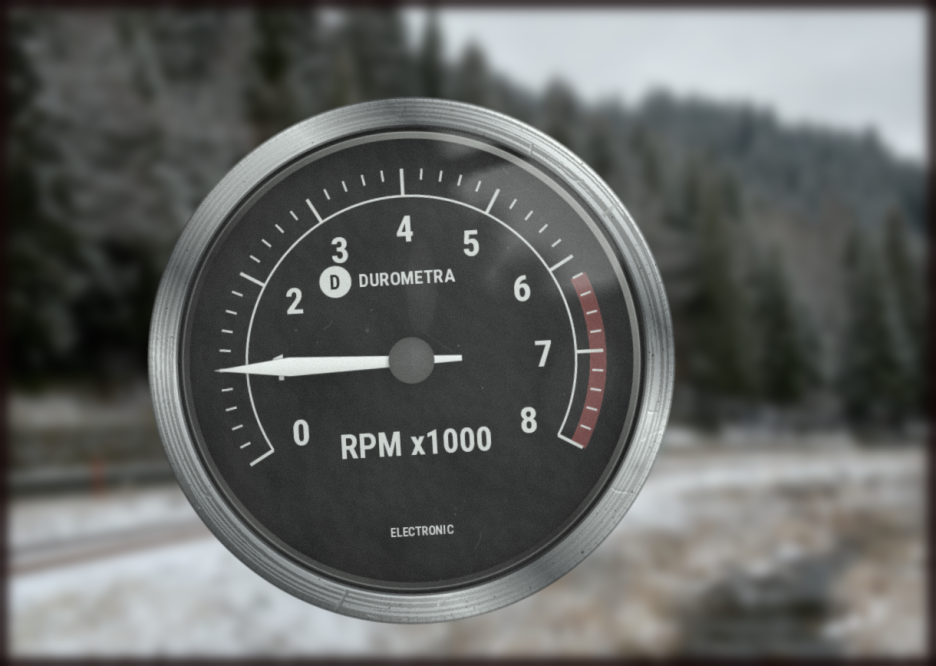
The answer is 1000 rpm
